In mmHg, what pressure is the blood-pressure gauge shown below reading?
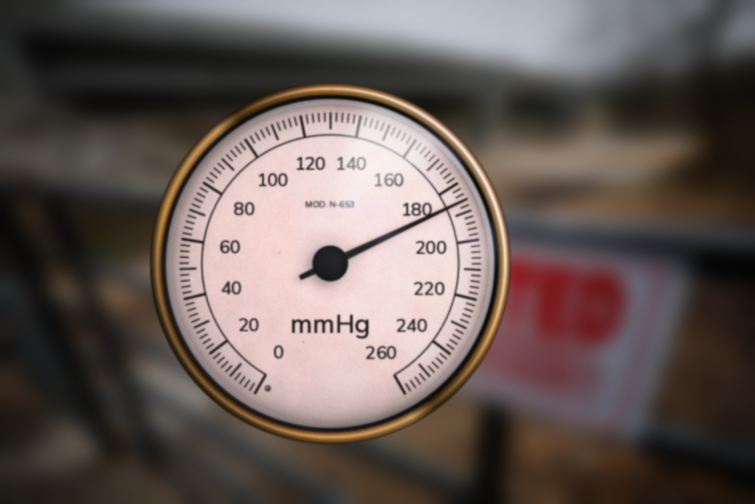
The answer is 186 mmHg
